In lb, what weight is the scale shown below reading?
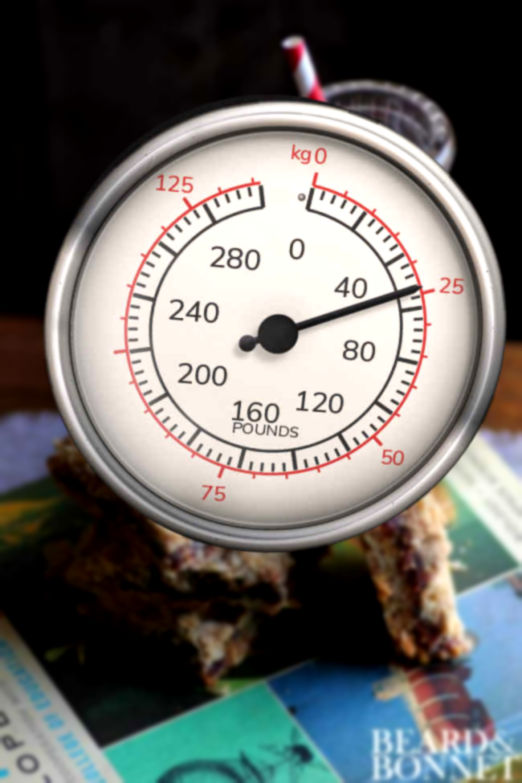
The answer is 52 lb
